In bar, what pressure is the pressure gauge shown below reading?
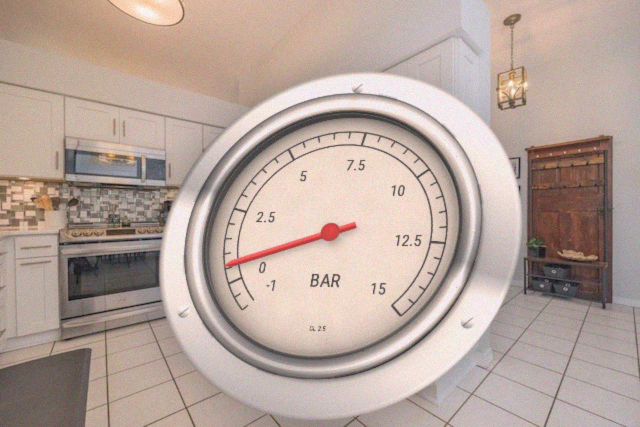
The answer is 0.5 bar
